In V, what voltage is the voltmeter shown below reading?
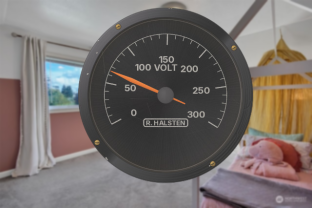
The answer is 65 V
